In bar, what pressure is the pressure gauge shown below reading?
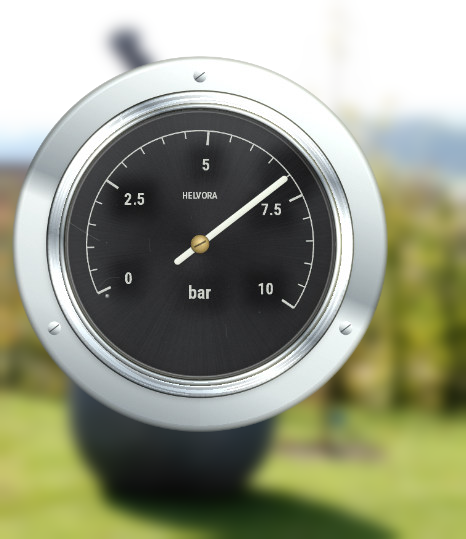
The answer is 7 bar
